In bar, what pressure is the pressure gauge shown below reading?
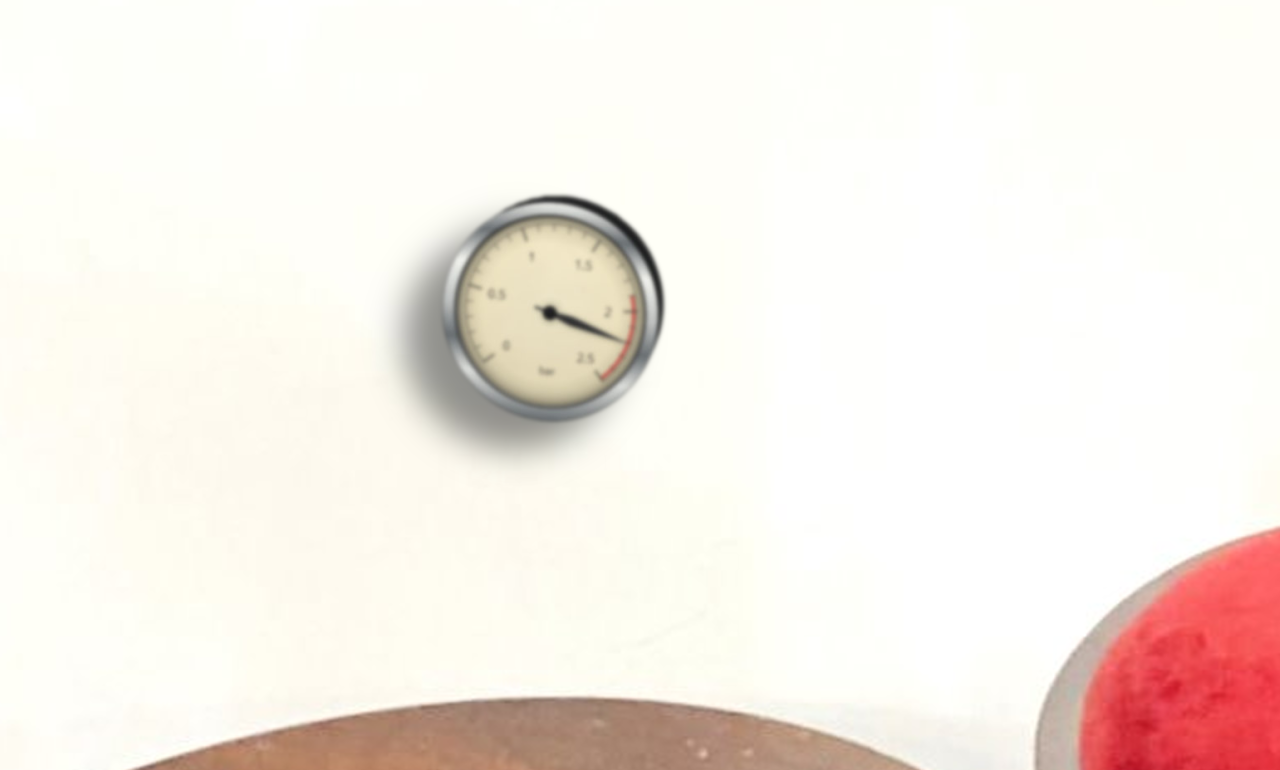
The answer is 2.2 bar
